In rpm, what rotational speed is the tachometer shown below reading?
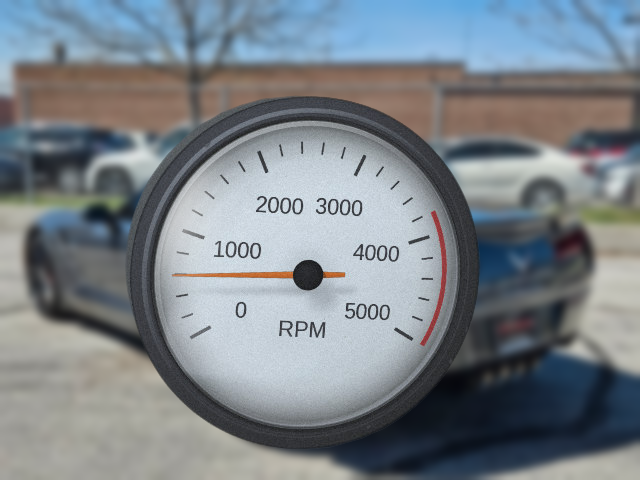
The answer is 600 rpm
